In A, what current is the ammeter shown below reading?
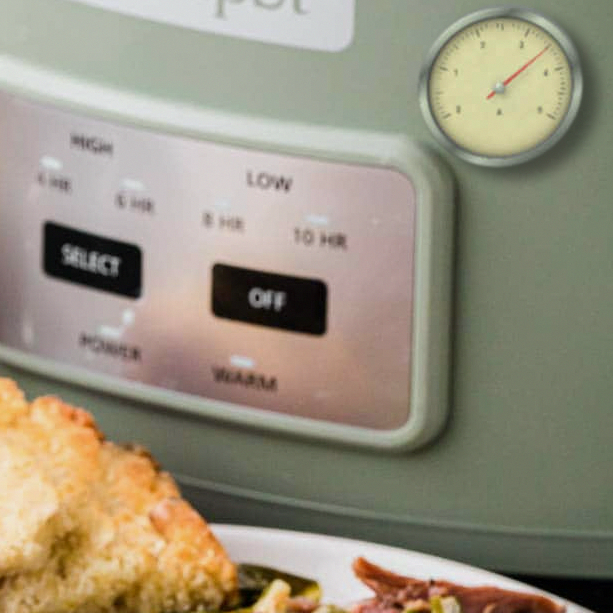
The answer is 3.5 A
